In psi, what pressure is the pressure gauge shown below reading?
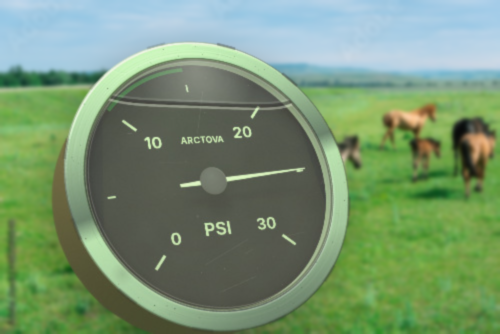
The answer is 25 psi
